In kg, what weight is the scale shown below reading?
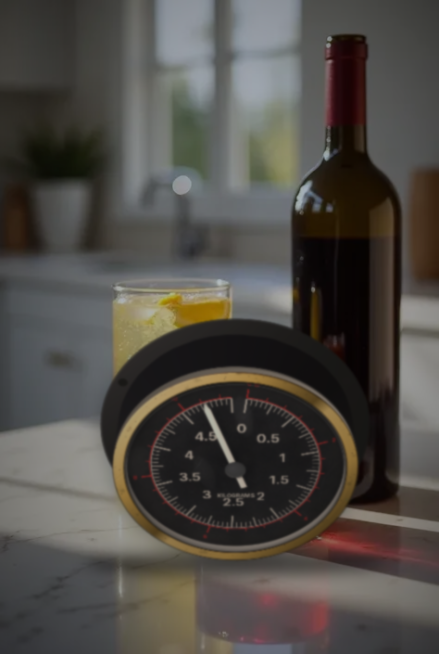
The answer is 4.75 kg
